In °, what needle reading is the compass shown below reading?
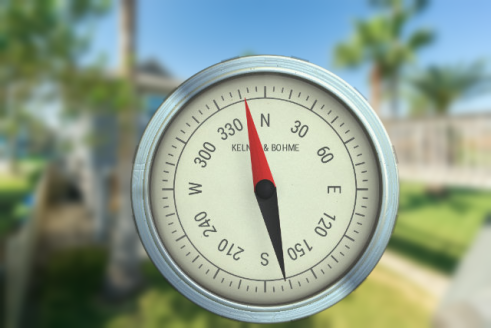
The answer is 347.5 °
